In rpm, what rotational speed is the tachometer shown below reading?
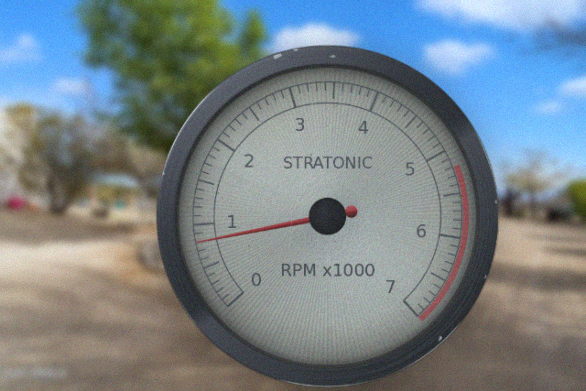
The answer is 800 rpm
